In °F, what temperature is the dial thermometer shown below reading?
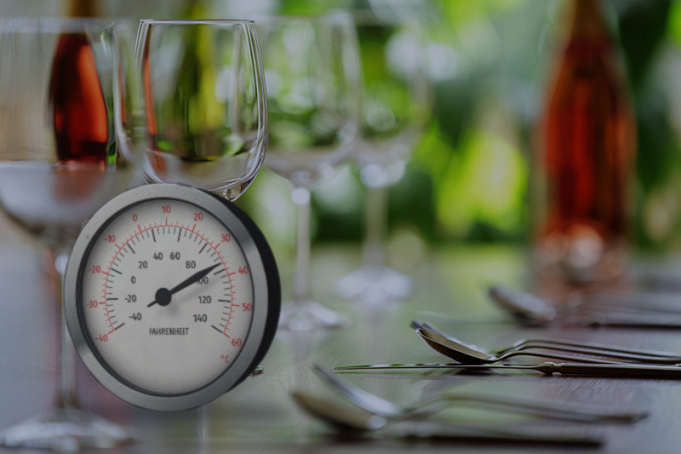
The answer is 96 °F
